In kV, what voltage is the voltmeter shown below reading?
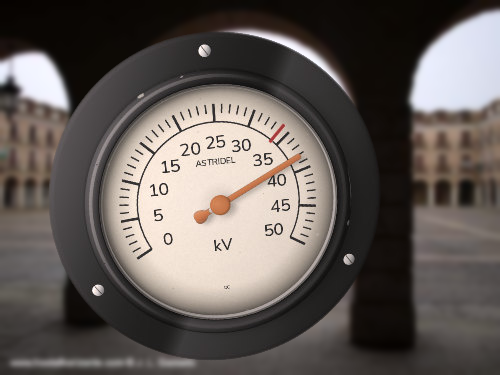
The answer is 38 kV
